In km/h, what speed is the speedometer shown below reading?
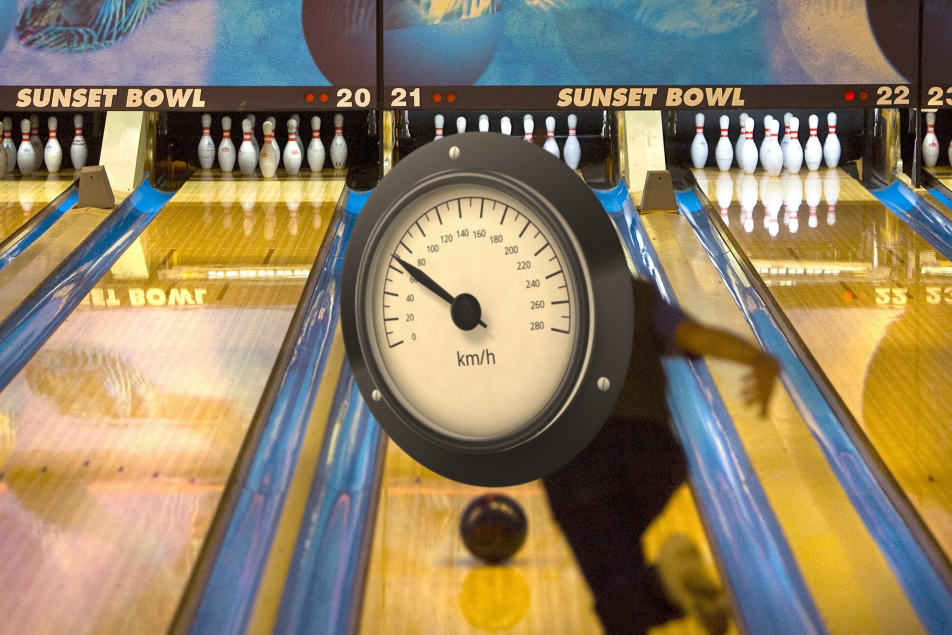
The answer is 70 km/h
